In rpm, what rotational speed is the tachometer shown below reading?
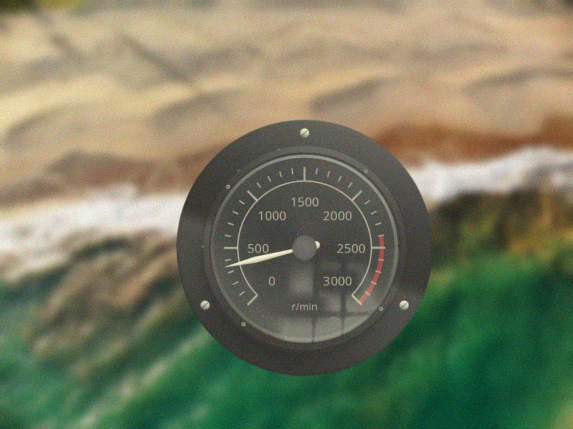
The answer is 350 rpm
